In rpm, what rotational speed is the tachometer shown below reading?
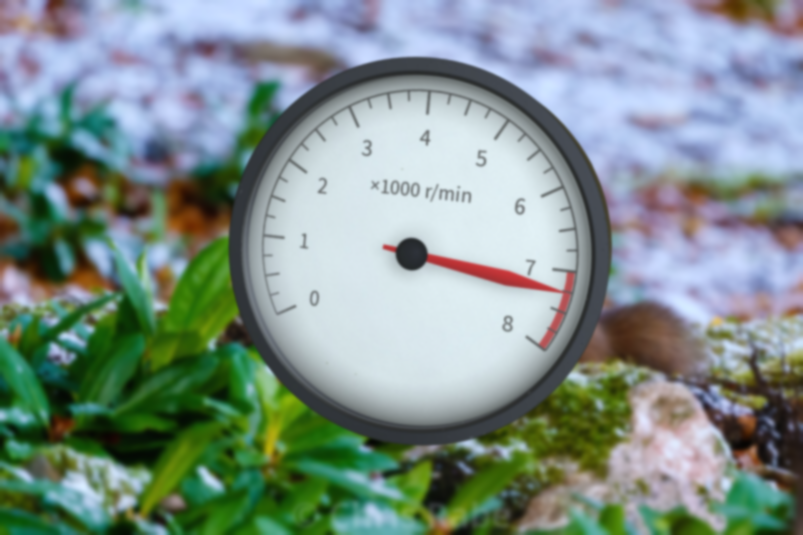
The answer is 7250 rpm
